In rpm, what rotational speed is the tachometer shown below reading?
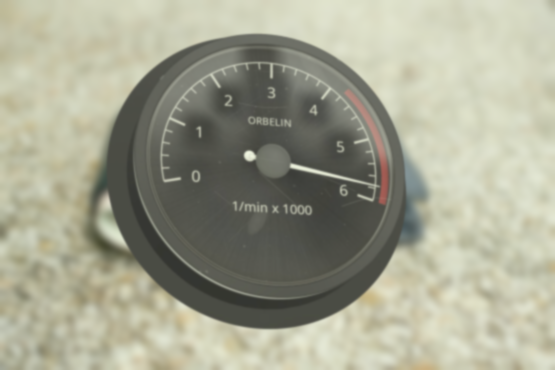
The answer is 5800 rpm
